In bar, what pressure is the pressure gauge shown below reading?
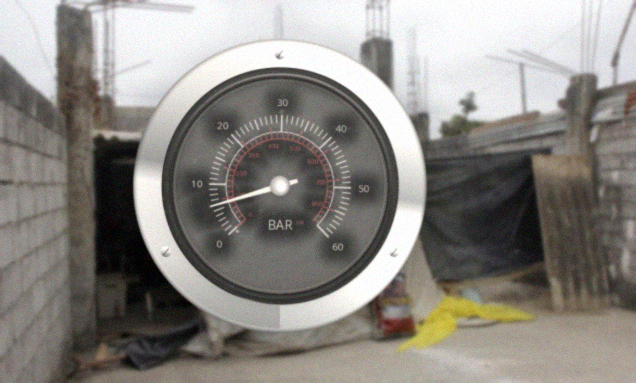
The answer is 6 bar
